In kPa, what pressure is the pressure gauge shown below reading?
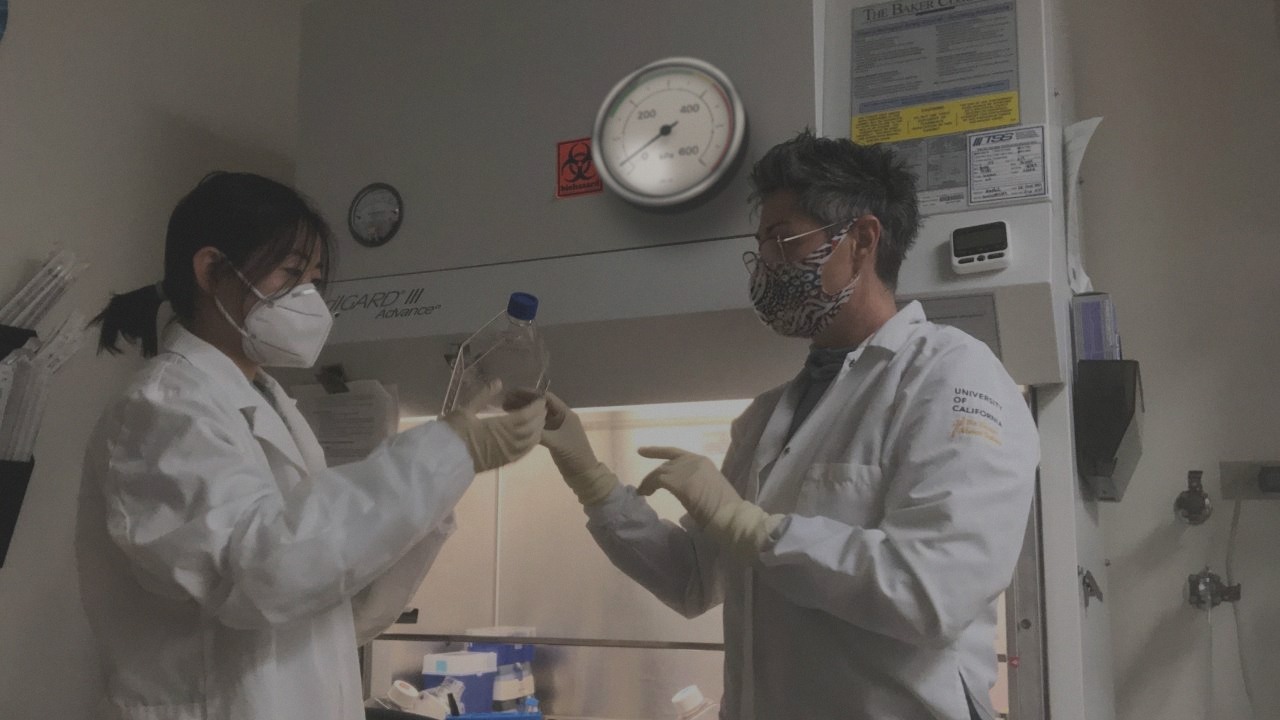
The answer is 25 kPa
